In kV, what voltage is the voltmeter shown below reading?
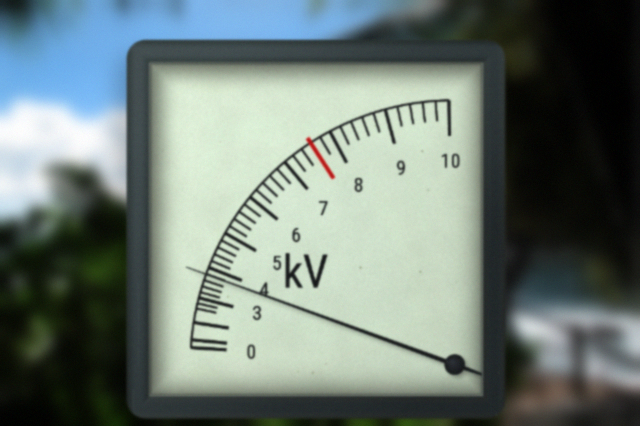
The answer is 3.8 kV
